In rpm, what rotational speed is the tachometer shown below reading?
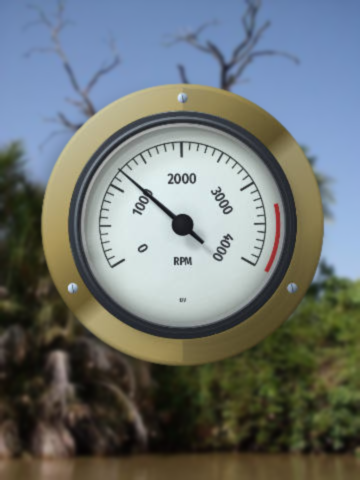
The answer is 1200 rpm
